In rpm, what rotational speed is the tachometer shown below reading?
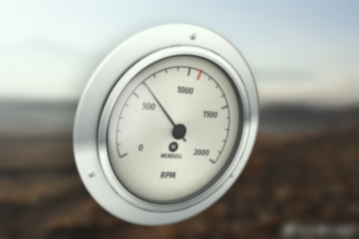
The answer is 600 rpm
